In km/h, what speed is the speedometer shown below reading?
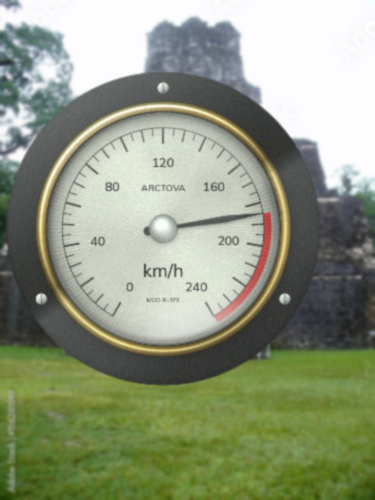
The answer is 185 km/h
